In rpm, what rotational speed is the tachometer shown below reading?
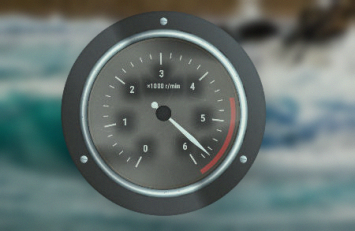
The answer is 5700 rpm
